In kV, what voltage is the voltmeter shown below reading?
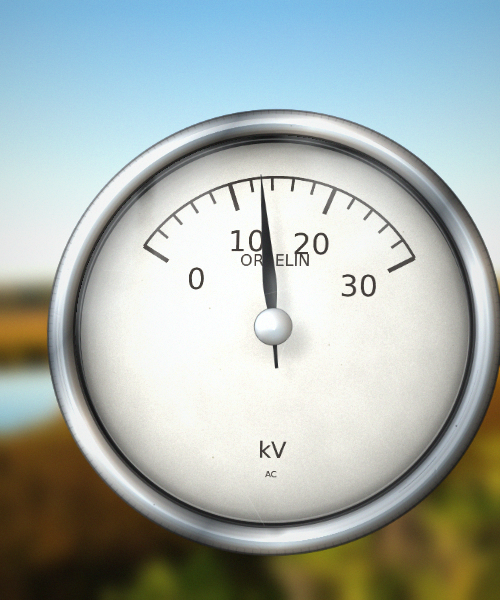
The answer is 13 kV
